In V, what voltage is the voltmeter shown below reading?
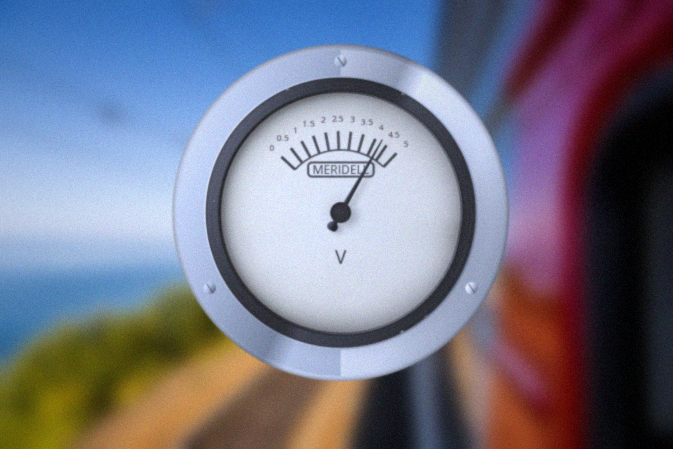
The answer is 4.25 V
